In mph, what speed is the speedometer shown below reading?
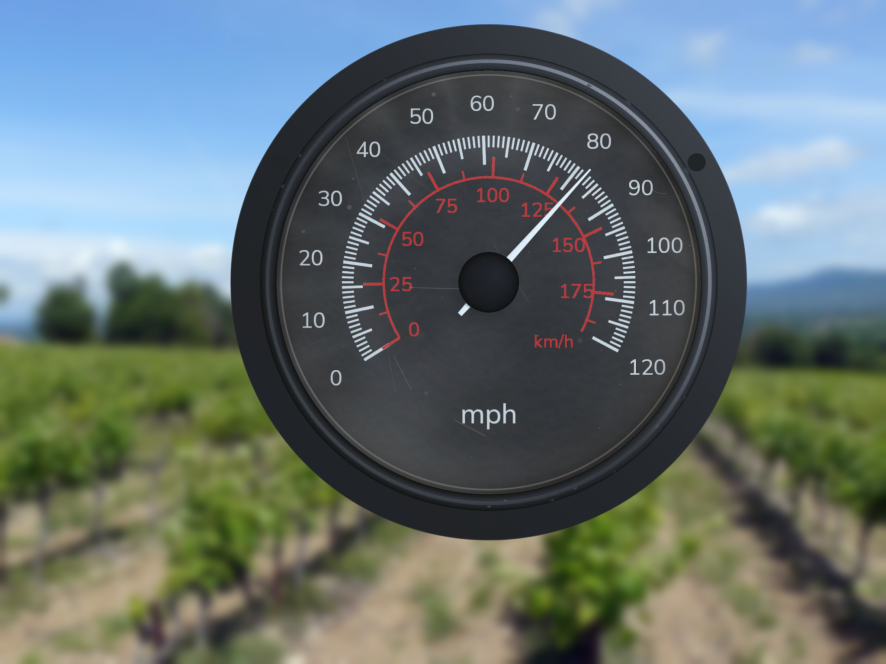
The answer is 82 mph
